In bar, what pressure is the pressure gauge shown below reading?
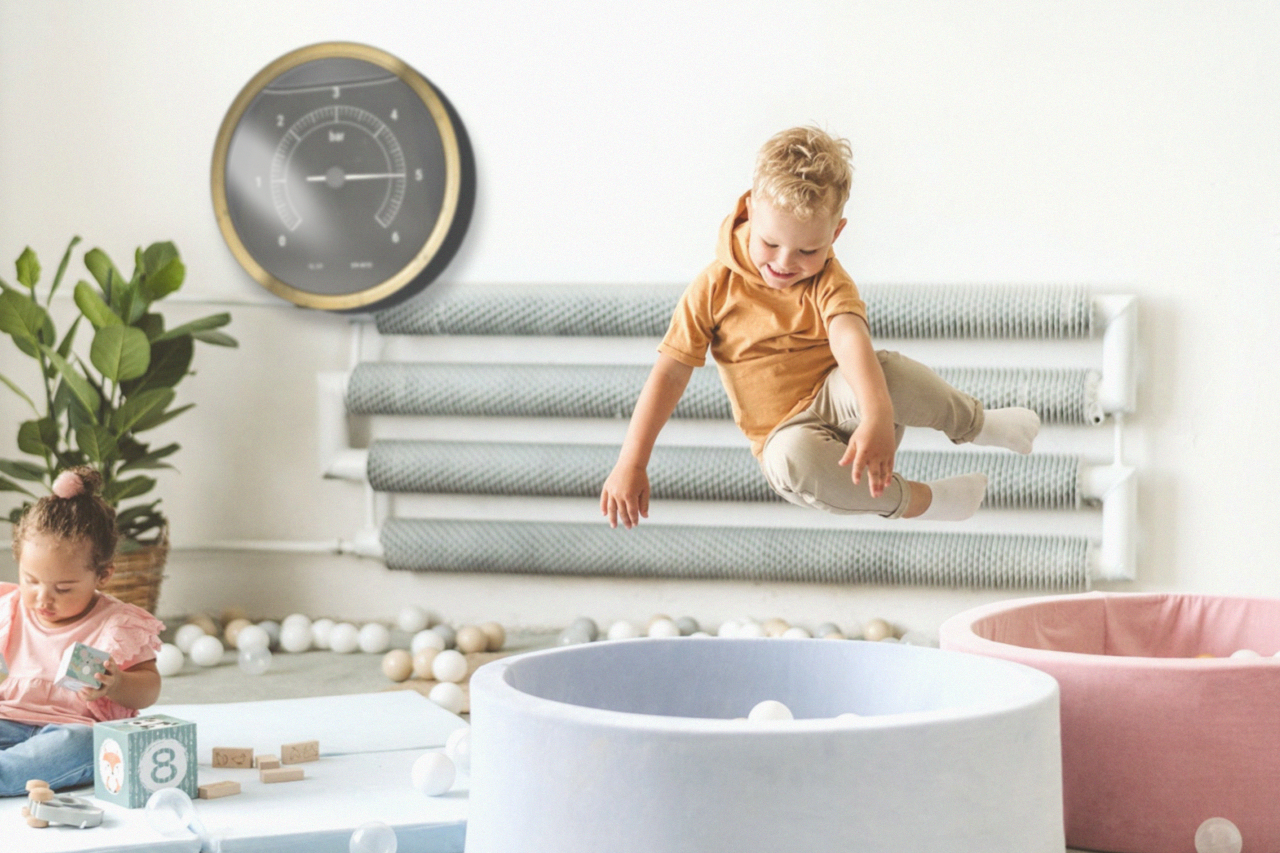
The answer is 5 bar
